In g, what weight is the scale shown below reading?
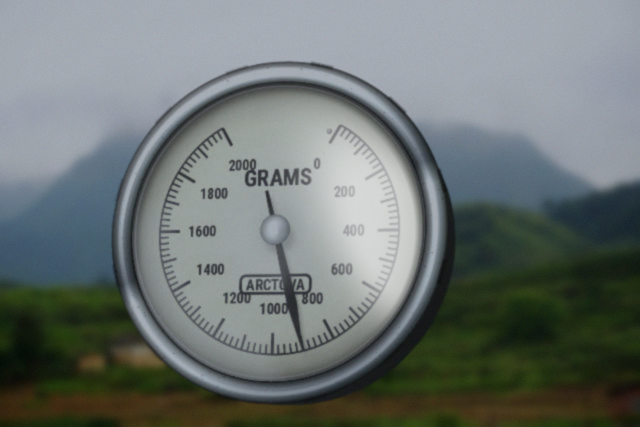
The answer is 900 g
